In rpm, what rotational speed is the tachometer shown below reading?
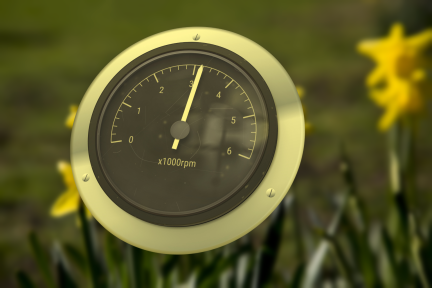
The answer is 3200 rpm
